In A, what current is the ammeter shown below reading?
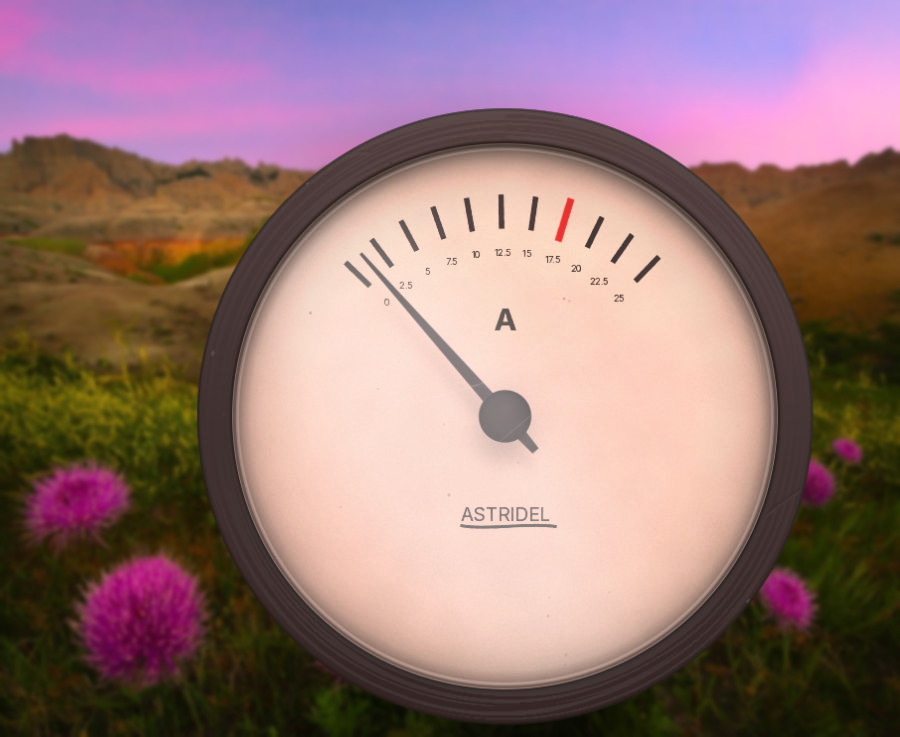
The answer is 1.25 A
